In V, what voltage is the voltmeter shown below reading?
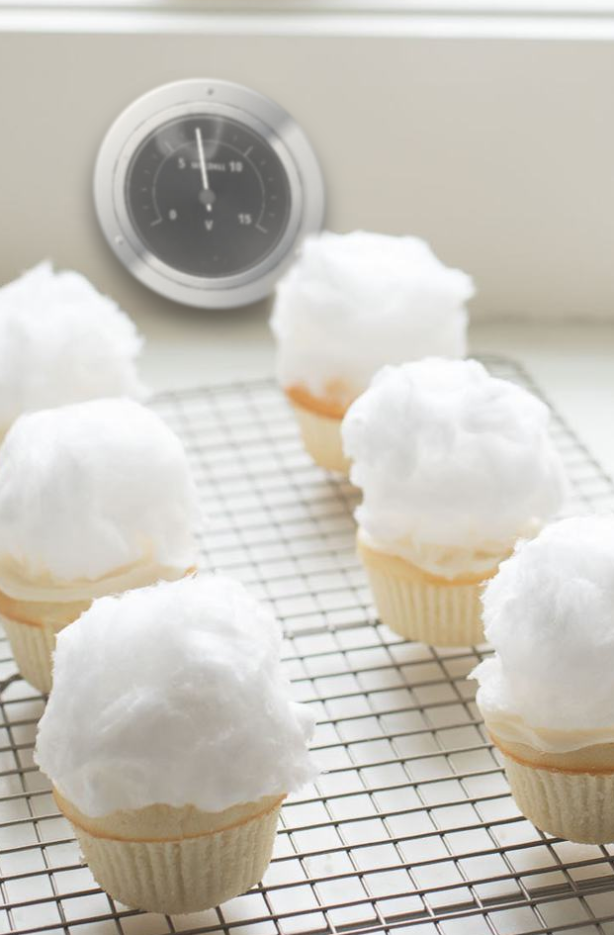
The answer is 7 V
